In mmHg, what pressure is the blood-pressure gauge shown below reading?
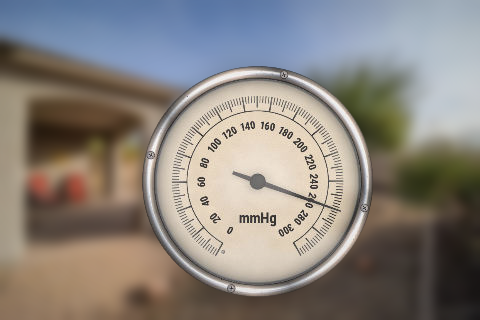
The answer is 260 mmHg
